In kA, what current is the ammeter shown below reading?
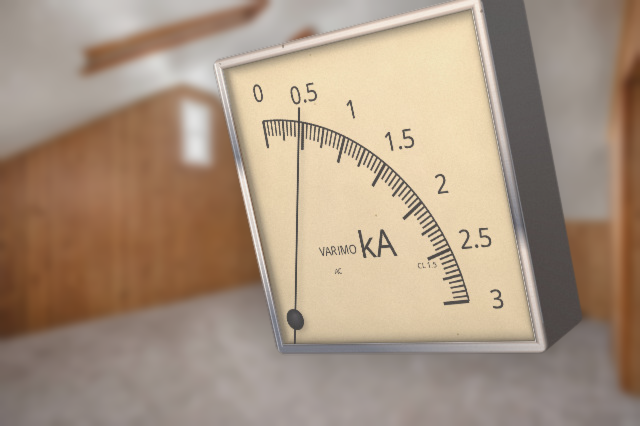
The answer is 0.5 kA
